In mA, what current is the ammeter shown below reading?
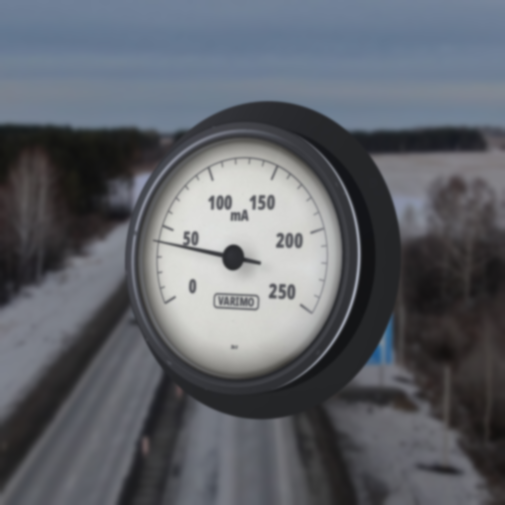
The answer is 40 mA
